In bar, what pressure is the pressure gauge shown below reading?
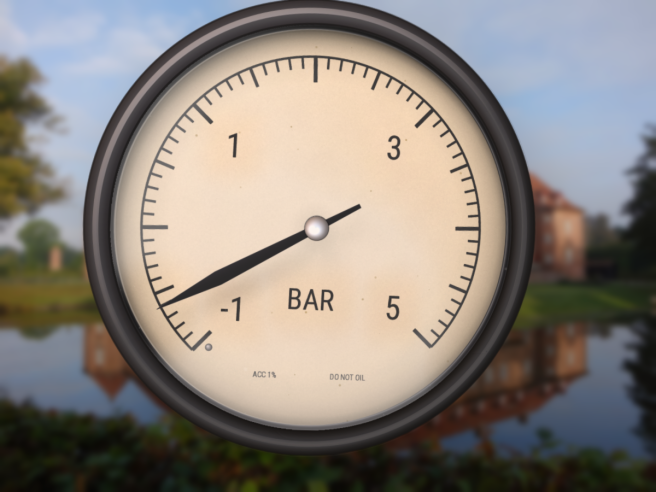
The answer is -0.6 bar
